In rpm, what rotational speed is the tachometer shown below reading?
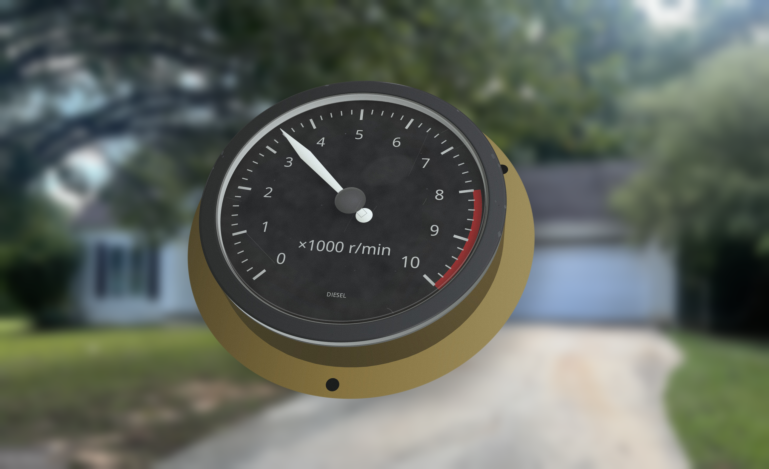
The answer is 3400 rpm
